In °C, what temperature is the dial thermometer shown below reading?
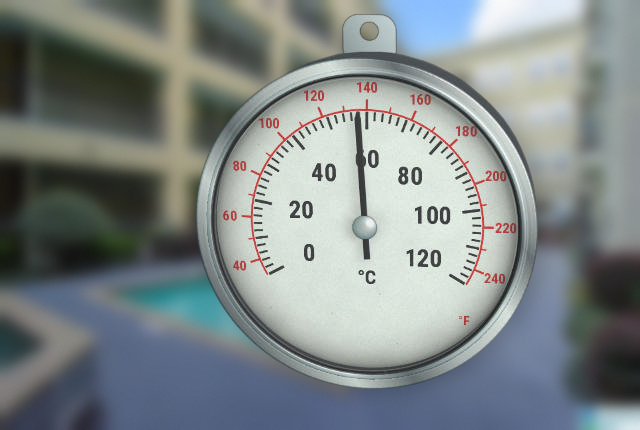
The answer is 58 °C
